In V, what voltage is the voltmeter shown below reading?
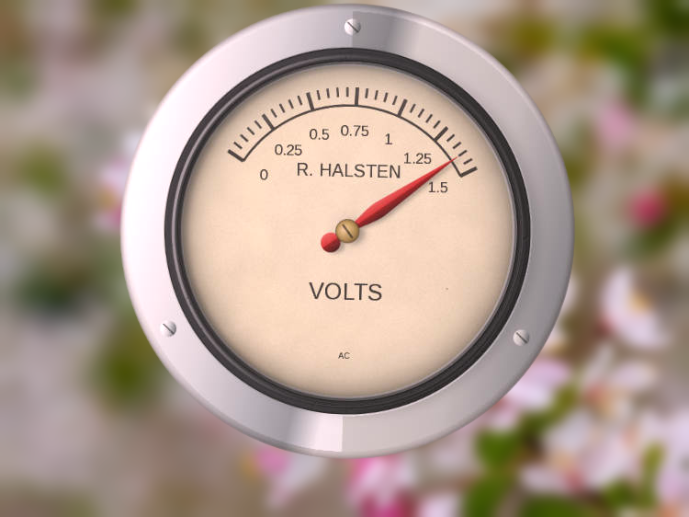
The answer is 1.4 V
